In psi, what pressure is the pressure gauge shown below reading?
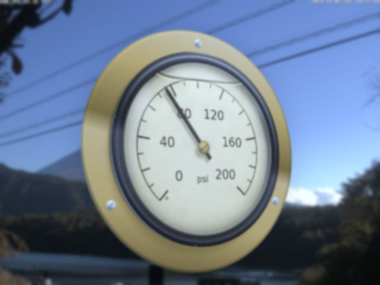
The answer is 75 psi
